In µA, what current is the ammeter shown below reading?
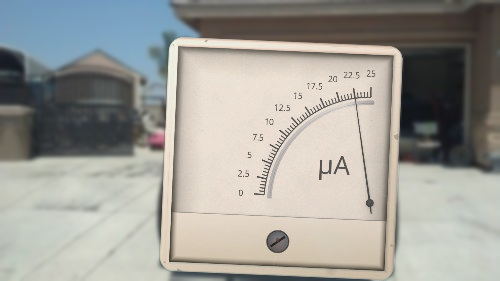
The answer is 22.5 µA
